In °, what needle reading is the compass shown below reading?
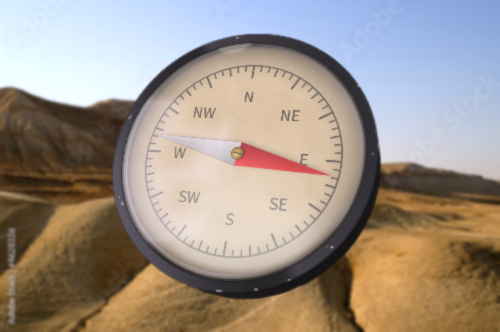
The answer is 100 °
